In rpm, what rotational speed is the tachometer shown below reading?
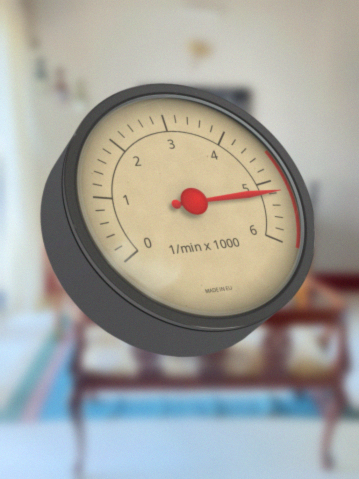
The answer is 5200 rpm
